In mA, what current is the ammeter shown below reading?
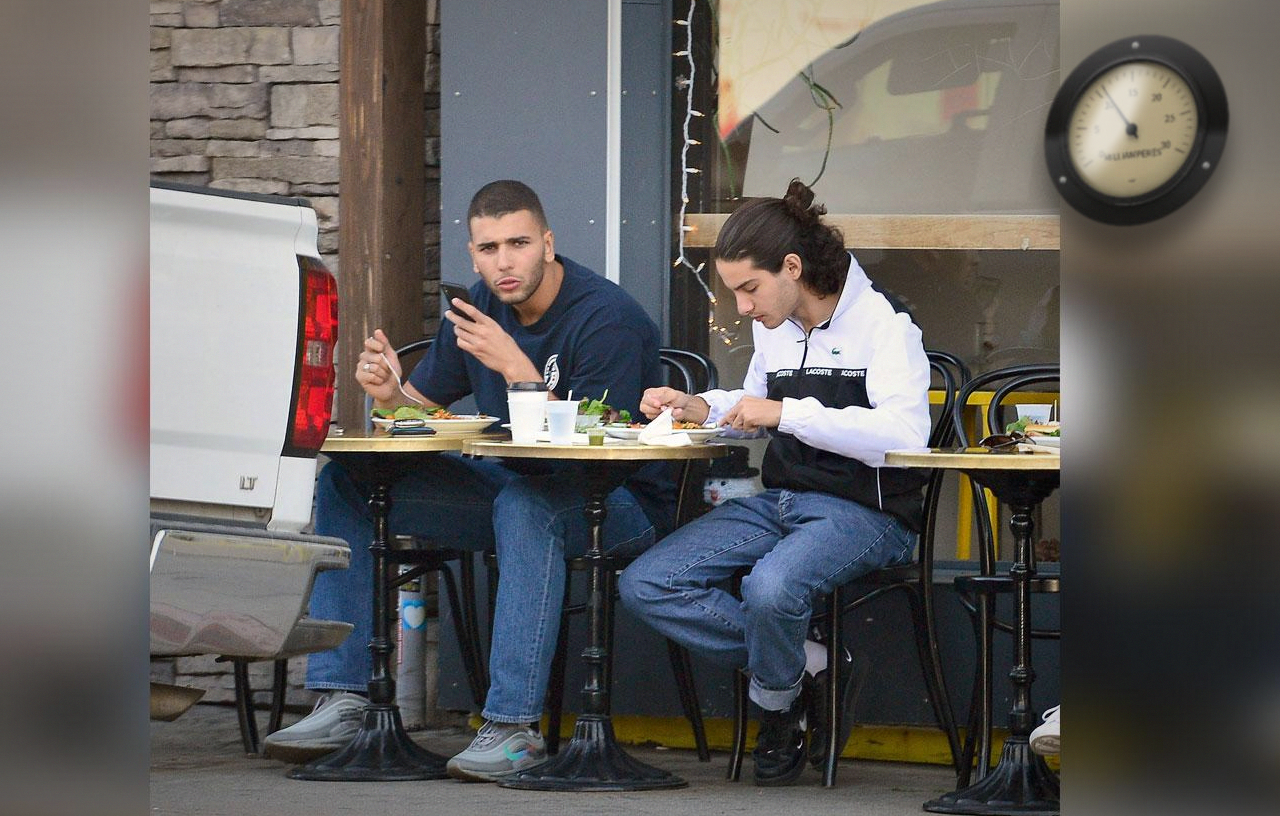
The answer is 11 mA
